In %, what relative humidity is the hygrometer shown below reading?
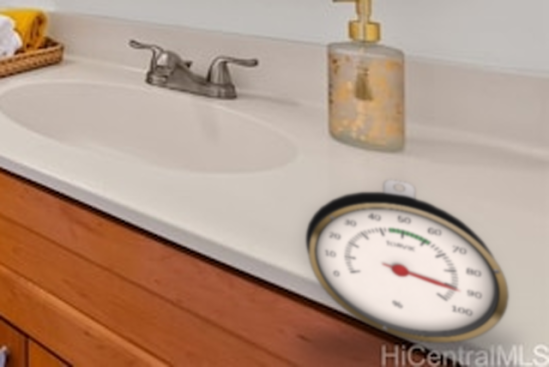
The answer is 90 %
